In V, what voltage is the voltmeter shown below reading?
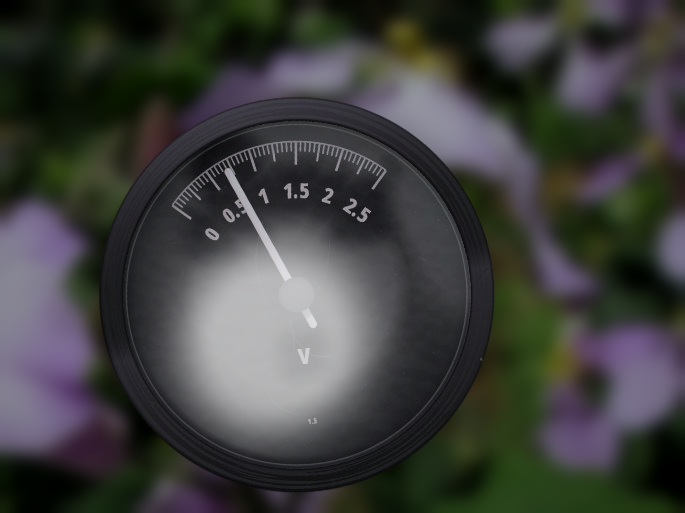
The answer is 0.7 V
